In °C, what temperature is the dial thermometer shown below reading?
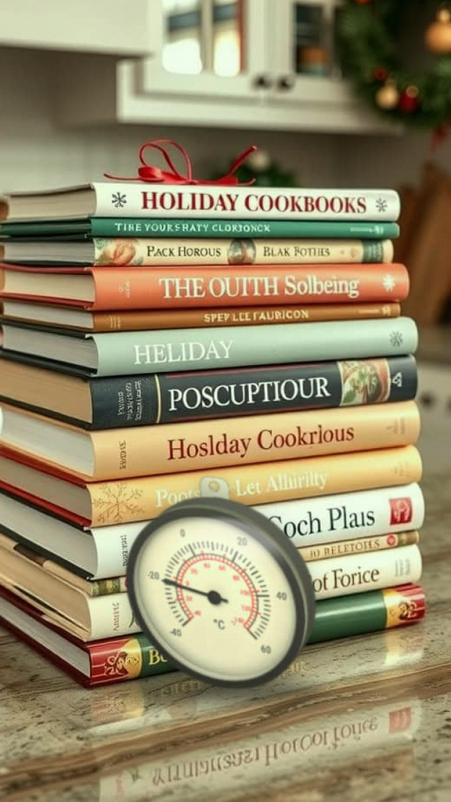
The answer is -20 °C
